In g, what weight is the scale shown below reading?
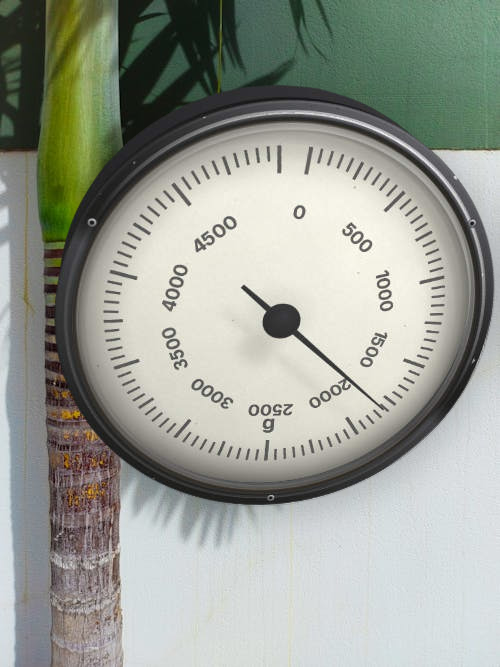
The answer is 1800 g
